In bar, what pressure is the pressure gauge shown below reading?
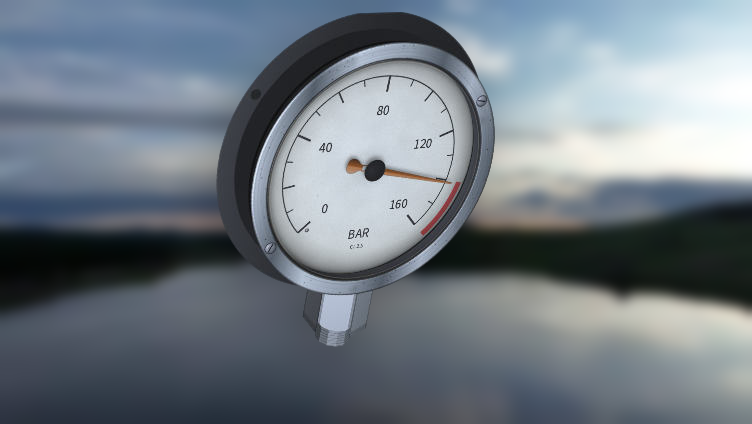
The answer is 140 bar
